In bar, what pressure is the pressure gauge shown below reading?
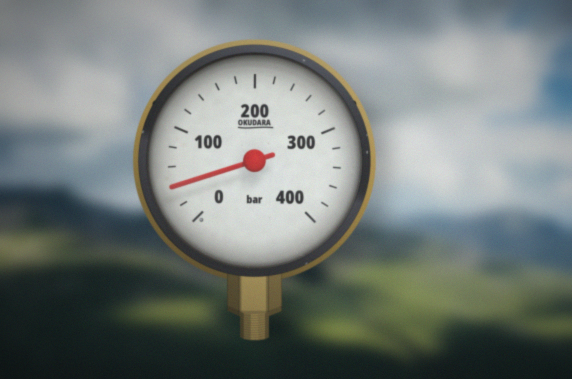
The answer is 40 bar
